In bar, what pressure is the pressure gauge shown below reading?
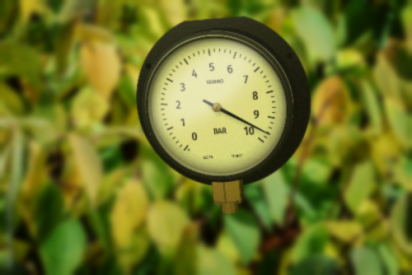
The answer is 9.6 bar
